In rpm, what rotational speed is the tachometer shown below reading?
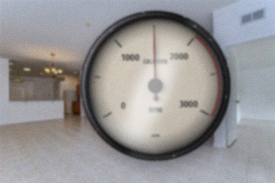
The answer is 1500 rpm
